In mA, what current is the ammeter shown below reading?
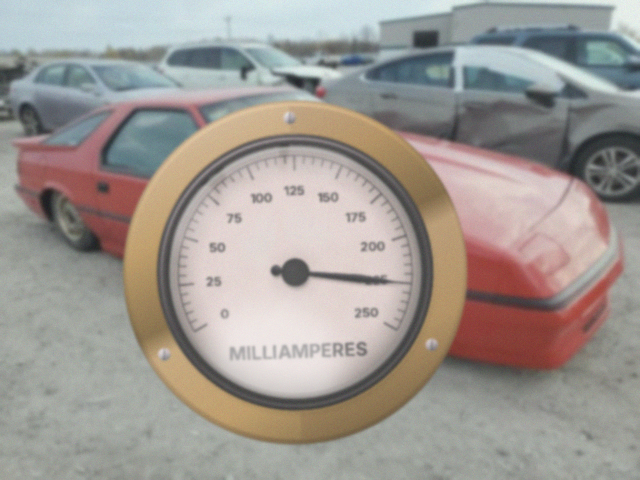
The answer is 225 mA
